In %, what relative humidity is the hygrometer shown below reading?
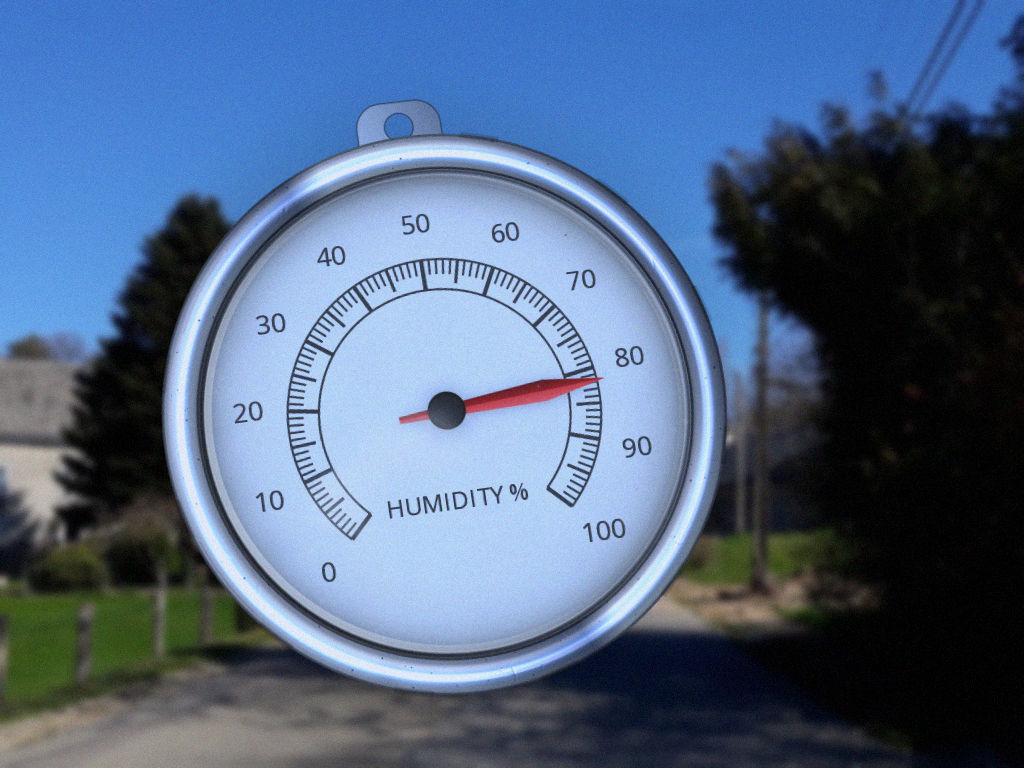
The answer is 82 %
